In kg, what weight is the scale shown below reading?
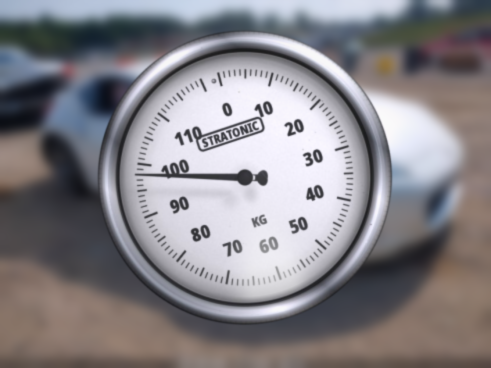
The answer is 98 kg
